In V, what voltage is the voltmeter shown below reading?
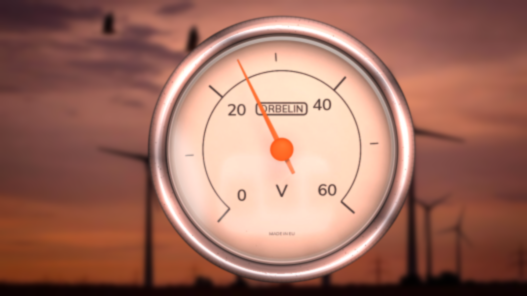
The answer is 25 V
